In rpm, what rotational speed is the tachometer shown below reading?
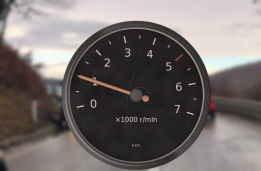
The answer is 1000 rpm
